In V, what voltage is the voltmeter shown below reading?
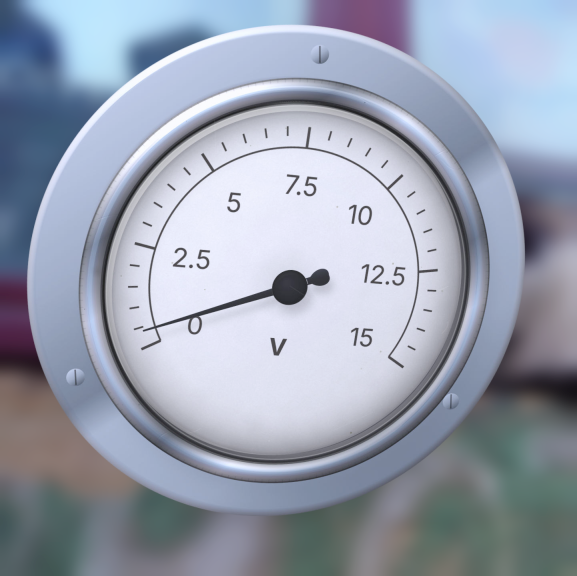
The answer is 0.5 V
